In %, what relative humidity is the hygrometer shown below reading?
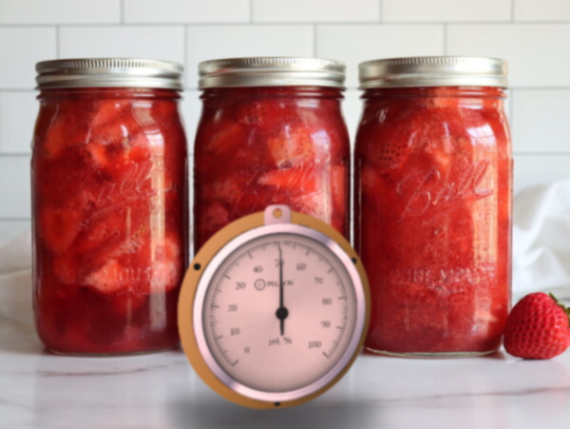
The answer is 50 %
